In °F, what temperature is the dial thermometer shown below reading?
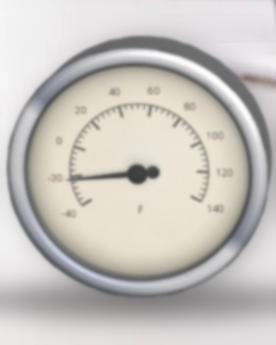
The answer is -20 °F
